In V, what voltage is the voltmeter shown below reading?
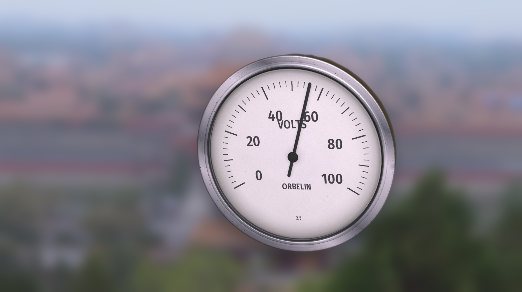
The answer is 56 V
